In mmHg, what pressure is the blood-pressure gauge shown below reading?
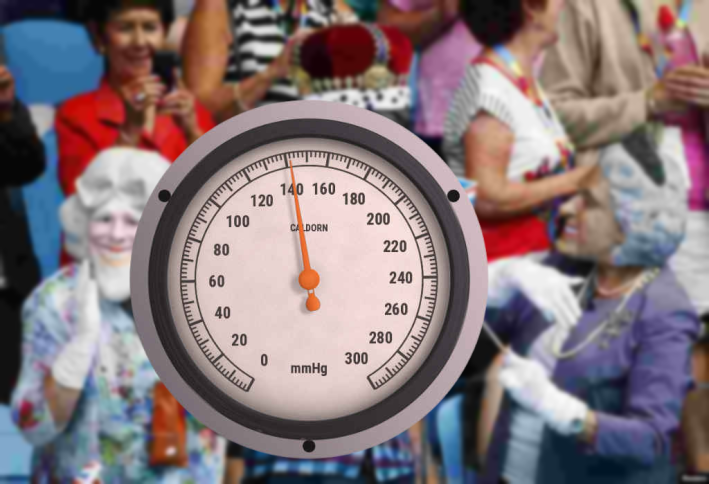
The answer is 142 mmHg
